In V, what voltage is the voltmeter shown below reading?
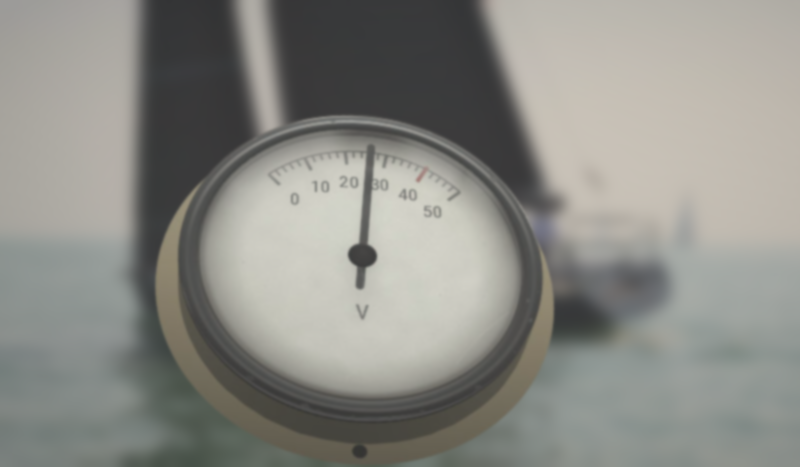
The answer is 26 V
